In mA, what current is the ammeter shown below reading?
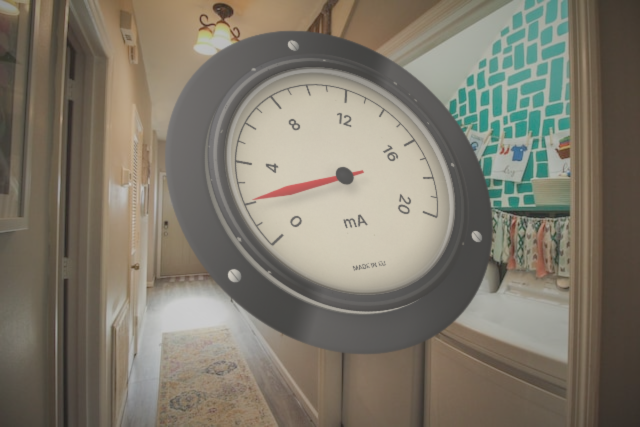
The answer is 2 mA
